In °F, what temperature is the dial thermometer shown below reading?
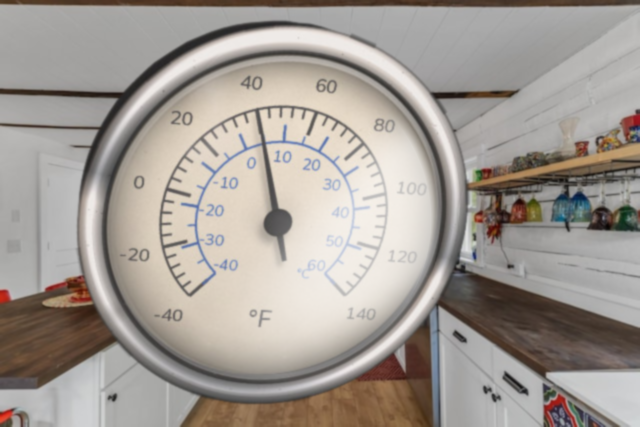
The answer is 40 °F
